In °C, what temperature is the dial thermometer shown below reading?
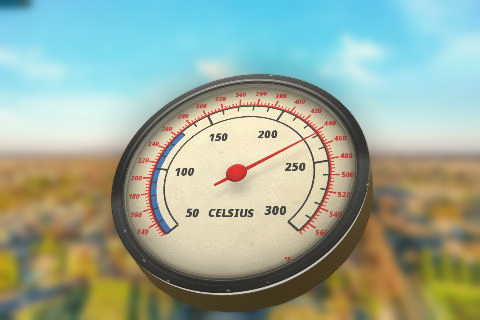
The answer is 230 °C
